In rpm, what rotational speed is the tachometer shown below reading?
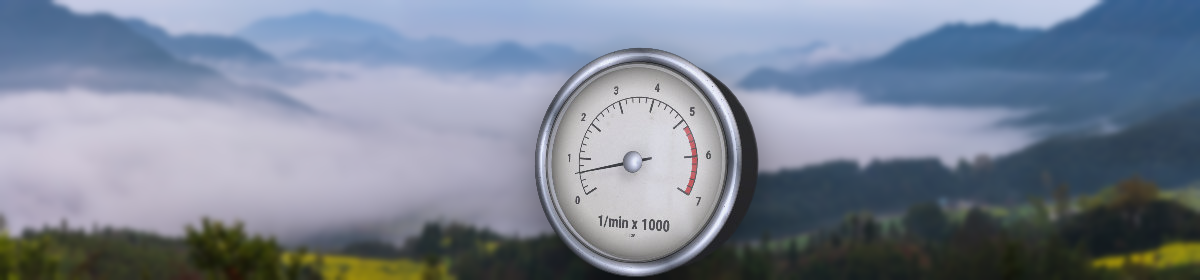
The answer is 600 rpm
